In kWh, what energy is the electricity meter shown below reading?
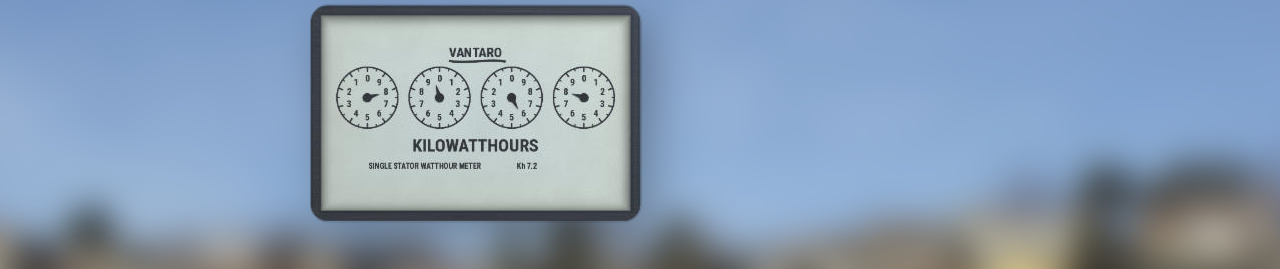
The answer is 7958 kWh
